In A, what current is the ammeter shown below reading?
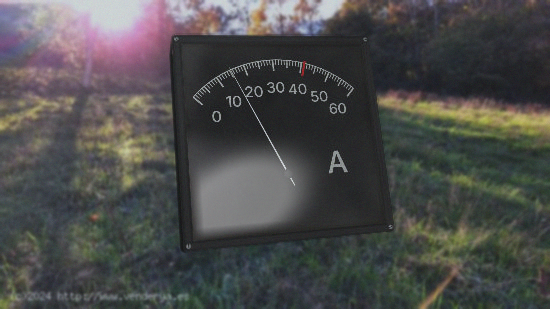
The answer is 15 A
